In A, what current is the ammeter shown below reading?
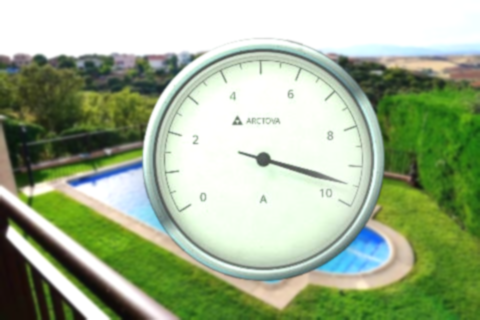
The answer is 9.5 A
